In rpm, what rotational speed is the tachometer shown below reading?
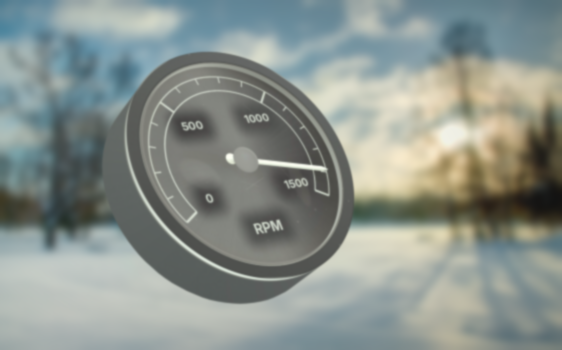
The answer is 1400 rpm
